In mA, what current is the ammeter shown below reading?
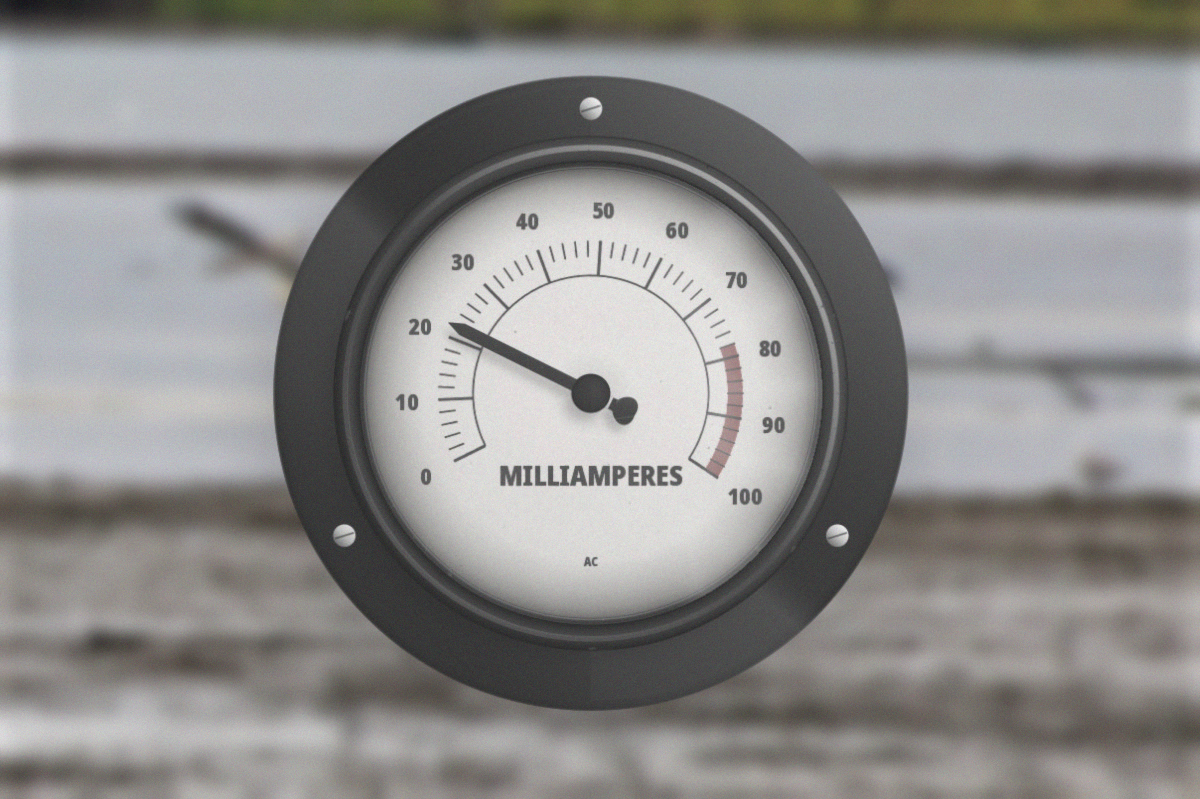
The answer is 22 mA
